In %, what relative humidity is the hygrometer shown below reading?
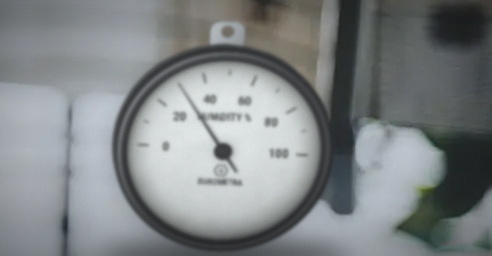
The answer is 30 %
